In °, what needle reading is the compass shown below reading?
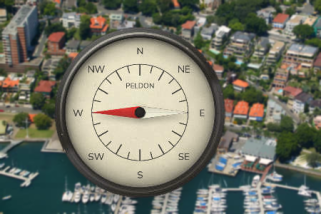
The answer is 270 °
